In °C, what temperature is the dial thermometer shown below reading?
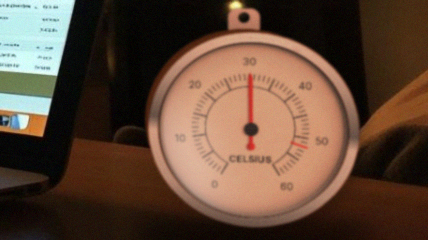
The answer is 30 °C
